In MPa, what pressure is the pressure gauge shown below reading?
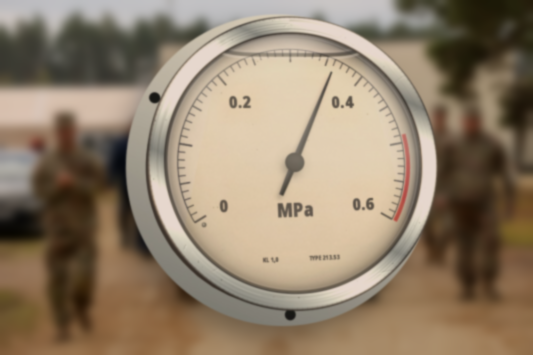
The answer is 0.36 MPa
